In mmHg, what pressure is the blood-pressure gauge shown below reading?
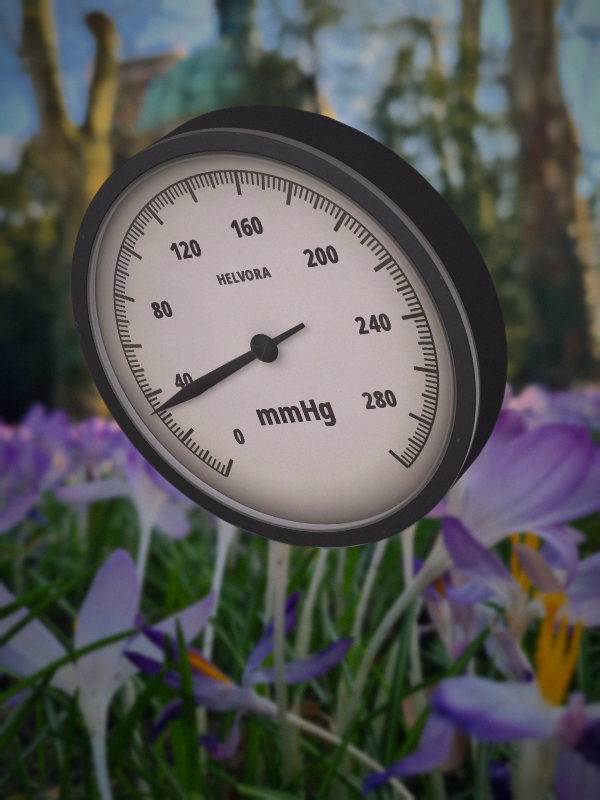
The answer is 34 mmHg
